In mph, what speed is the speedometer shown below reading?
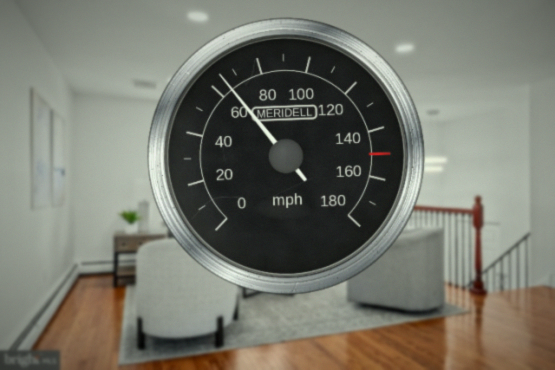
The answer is 65 mph
